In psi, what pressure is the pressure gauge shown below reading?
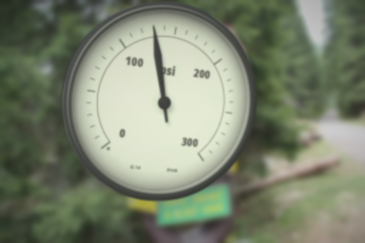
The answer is 130 psi
